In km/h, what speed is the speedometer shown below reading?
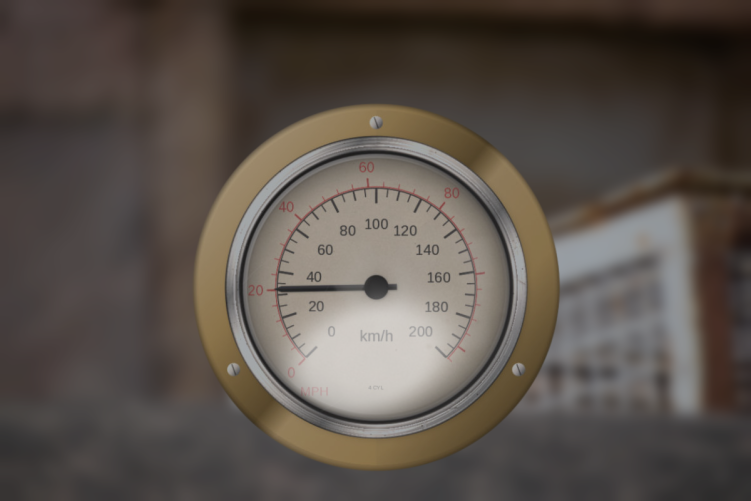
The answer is 32.5 km/h
